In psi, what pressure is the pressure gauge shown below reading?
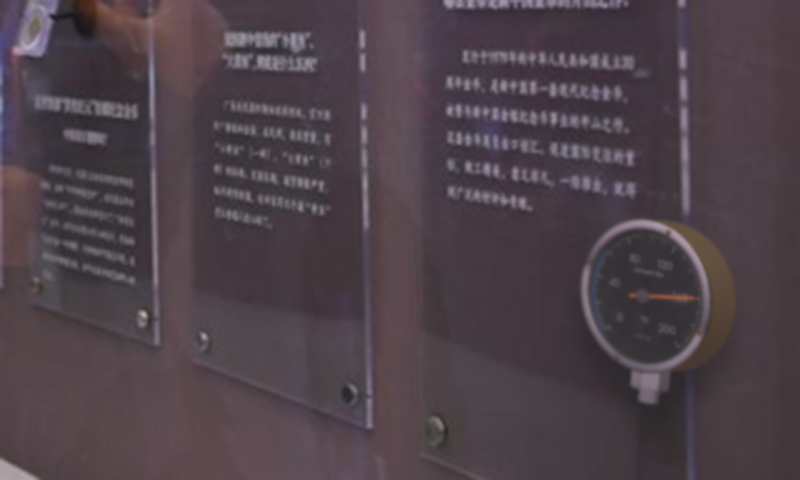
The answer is 160 psi
